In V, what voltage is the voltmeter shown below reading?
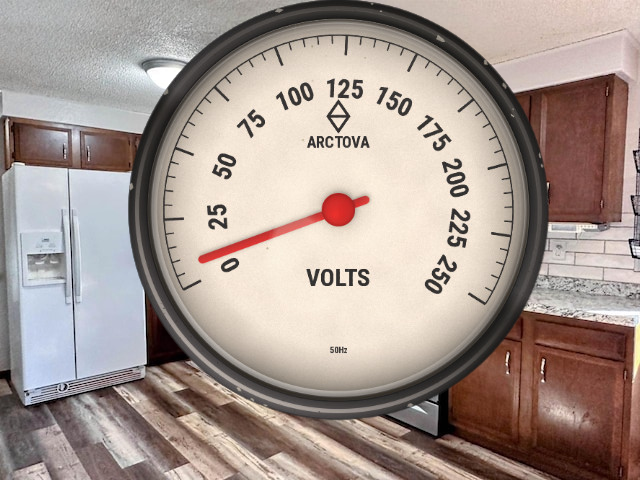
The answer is 7.5 V
